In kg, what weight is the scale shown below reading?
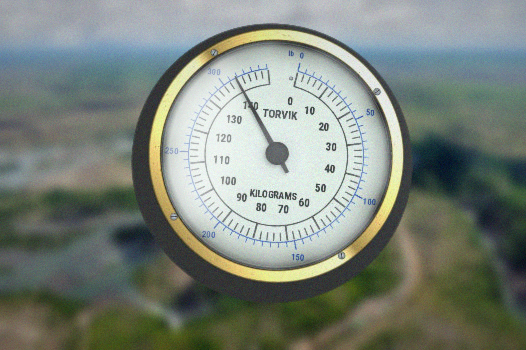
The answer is 140 kg
